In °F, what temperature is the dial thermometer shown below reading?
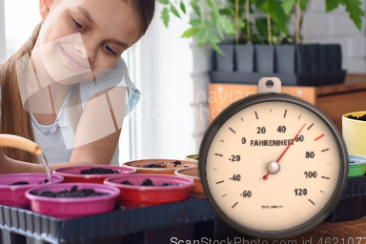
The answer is 55 °F
